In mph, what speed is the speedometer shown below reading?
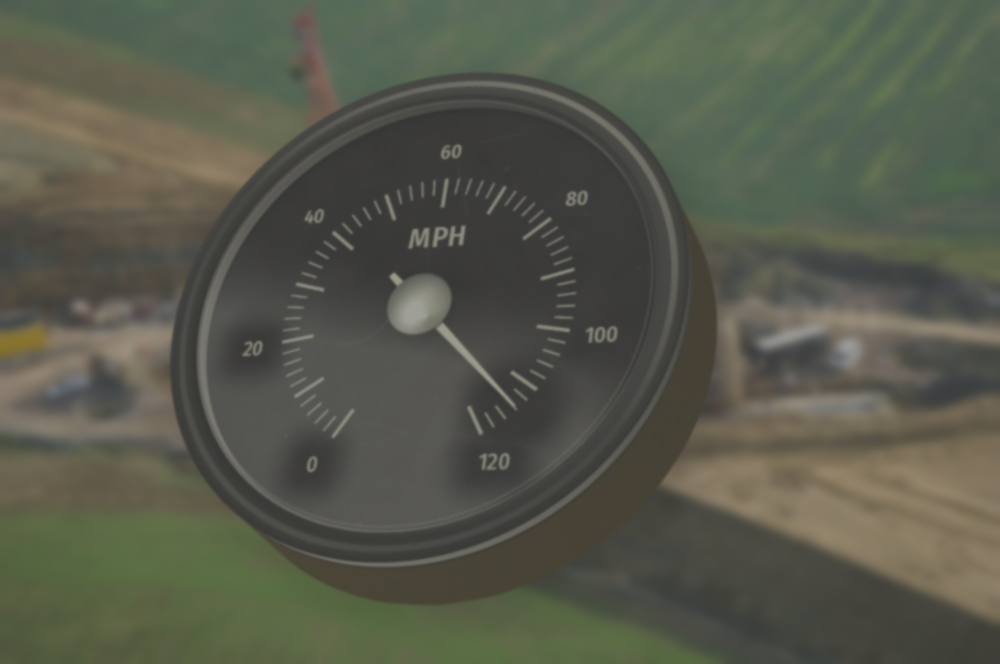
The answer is 114 mph
